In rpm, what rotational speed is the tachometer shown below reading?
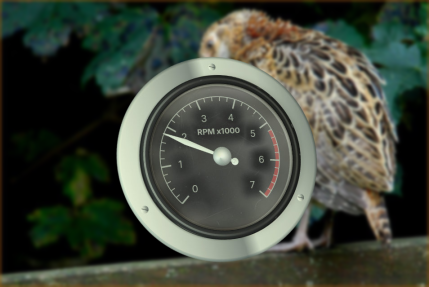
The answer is 1800 rpm
